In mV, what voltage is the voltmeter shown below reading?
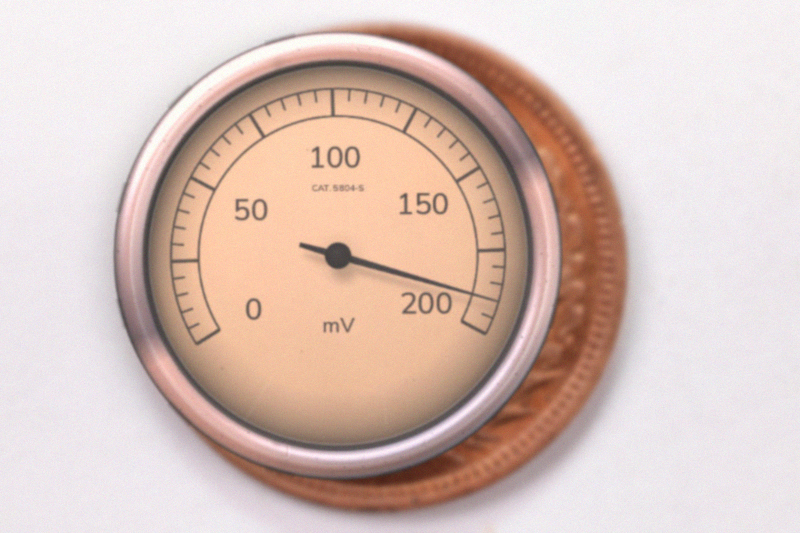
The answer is 190 mV
